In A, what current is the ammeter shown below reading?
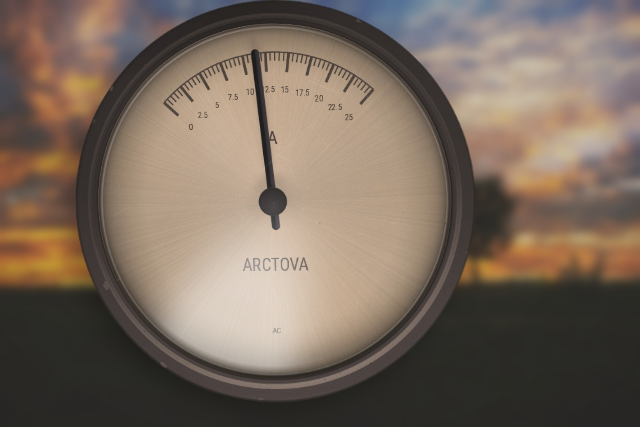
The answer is 11.5 A
